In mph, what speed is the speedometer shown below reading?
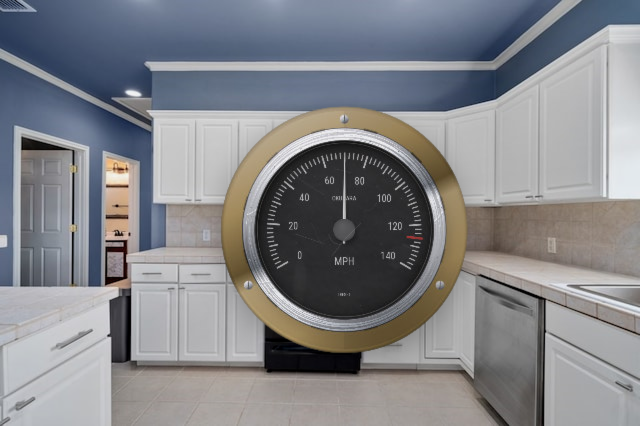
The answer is 70 mph
